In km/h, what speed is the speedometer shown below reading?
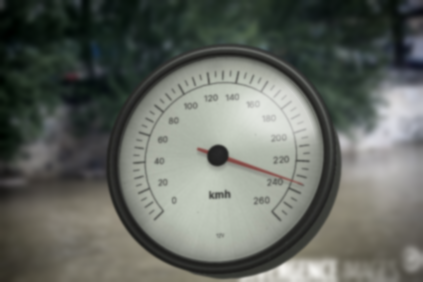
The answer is 235 km/h
